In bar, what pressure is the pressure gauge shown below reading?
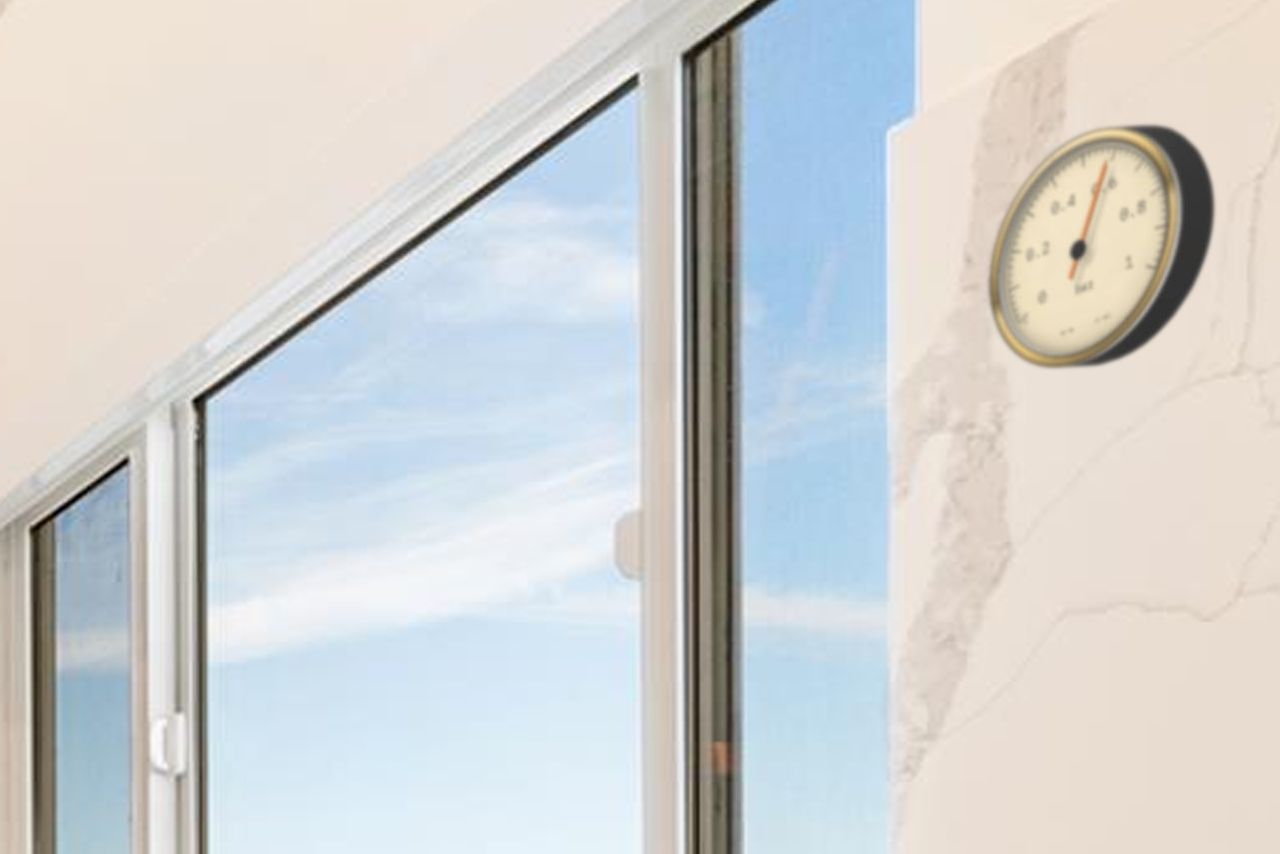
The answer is 0.6 bar
